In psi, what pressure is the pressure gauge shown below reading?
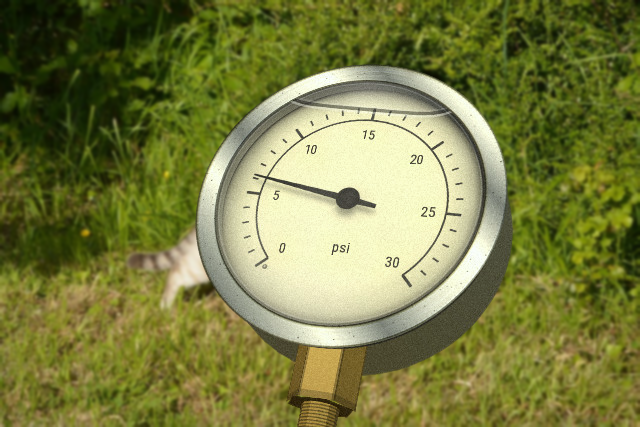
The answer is 6 psi
